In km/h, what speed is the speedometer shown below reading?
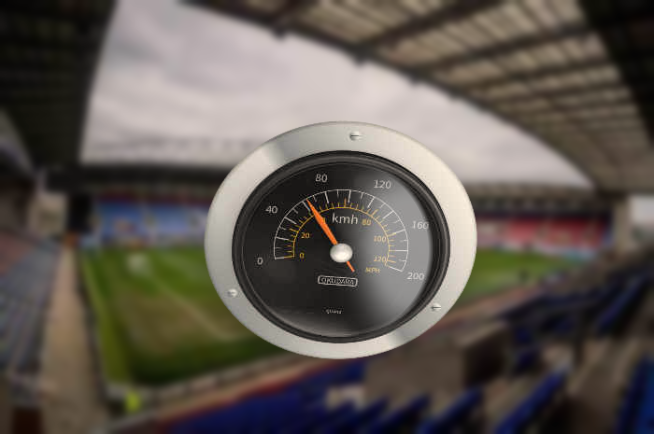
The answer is 65 km/h
